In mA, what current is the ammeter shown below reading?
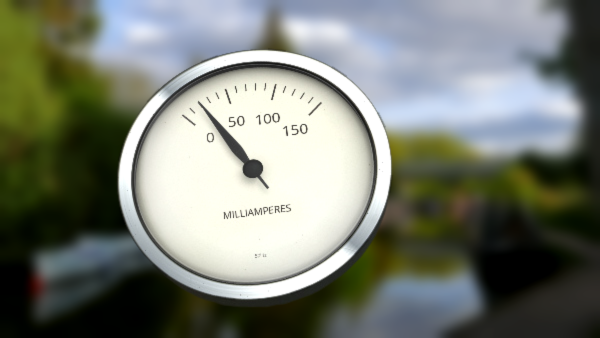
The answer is 20 mA
